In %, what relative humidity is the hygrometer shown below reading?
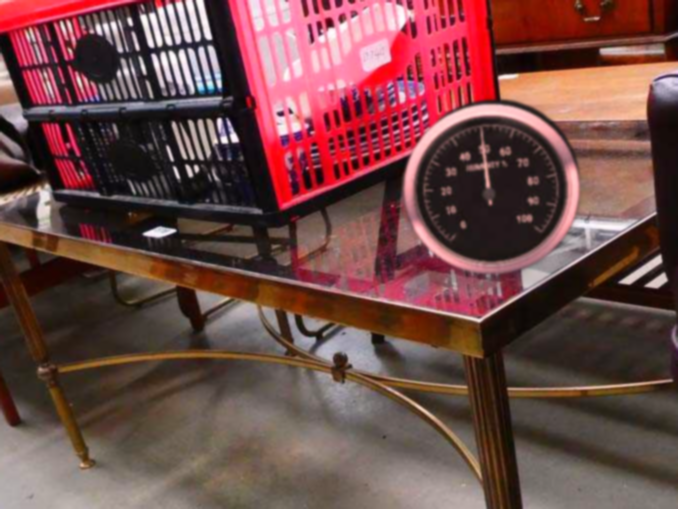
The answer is 50 %
